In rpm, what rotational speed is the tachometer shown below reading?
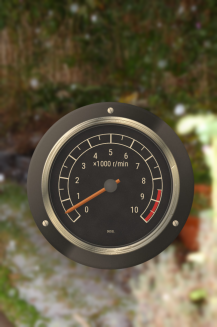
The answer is 500 rpm
